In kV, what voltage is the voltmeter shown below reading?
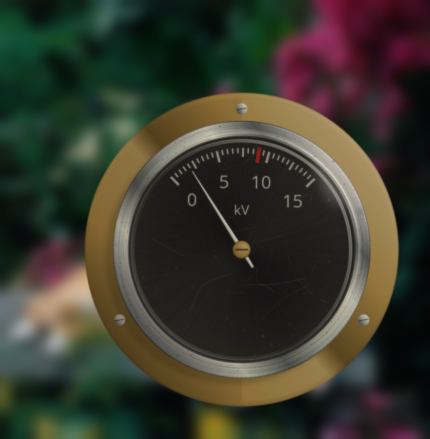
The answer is 2 kV
